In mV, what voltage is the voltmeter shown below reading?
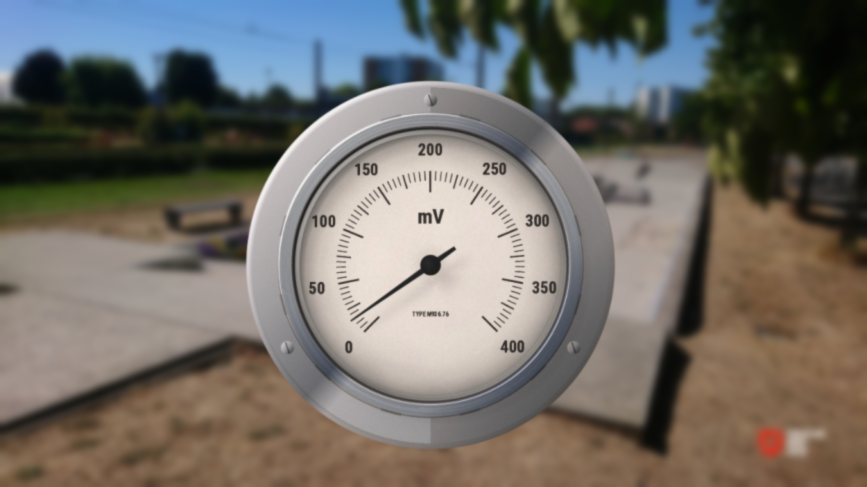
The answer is 15 mV
